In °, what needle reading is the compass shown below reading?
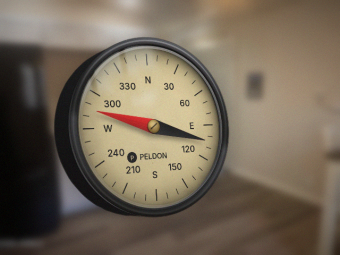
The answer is 285 °
